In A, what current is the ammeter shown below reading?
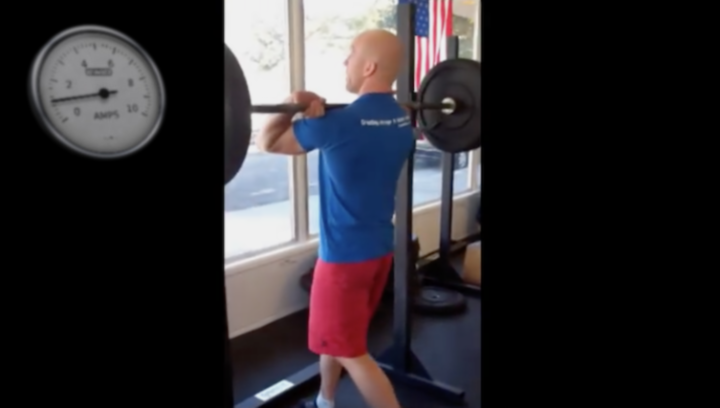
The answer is 1 A
